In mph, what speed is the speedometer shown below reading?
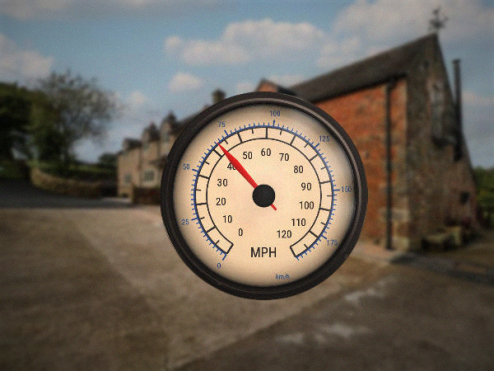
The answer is 42.5 mph
